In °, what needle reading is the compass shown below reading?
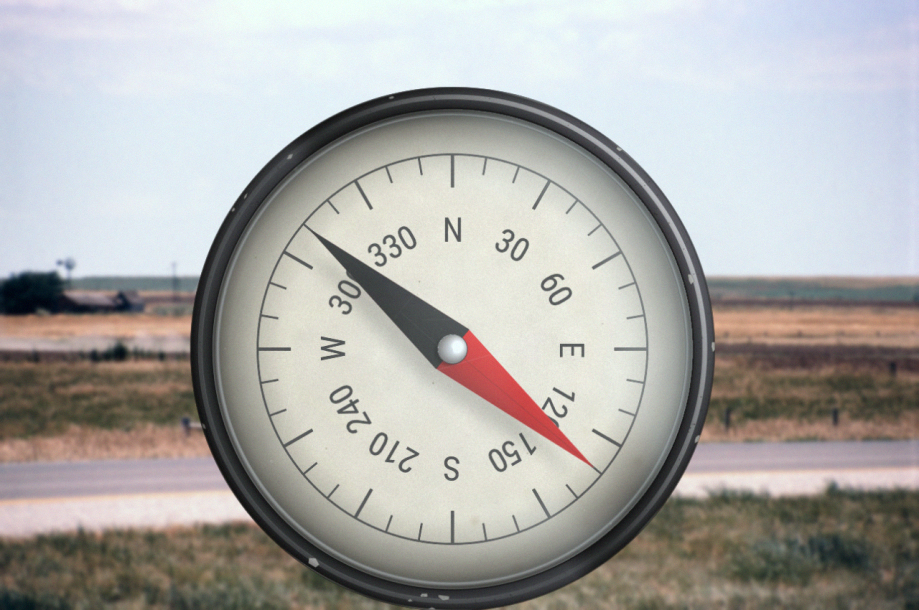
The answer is 130 °
